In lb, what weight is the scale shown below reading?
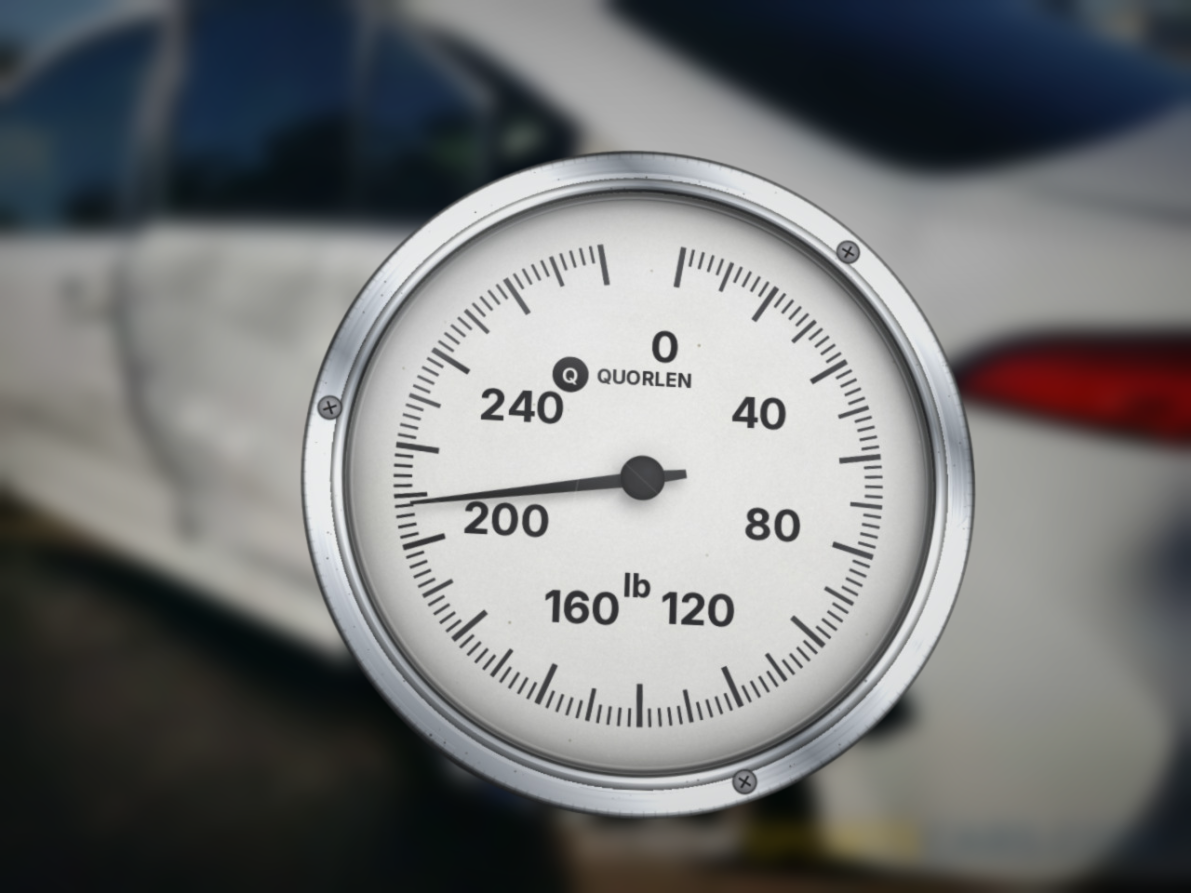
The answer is 208 lb
